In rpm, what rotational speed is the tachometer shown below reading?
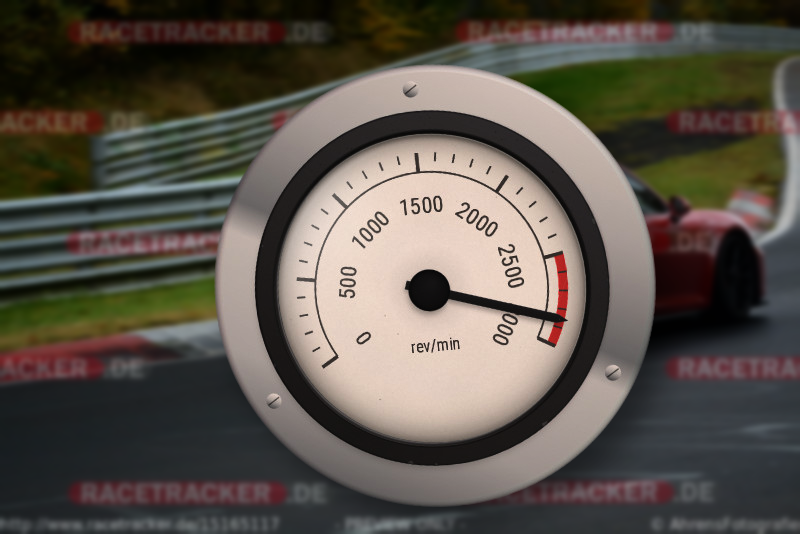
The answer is 2850 rpm
